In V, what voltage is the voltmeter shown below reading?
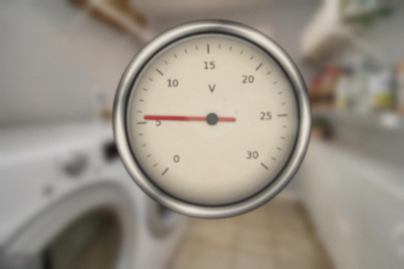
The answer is 5.5 V
